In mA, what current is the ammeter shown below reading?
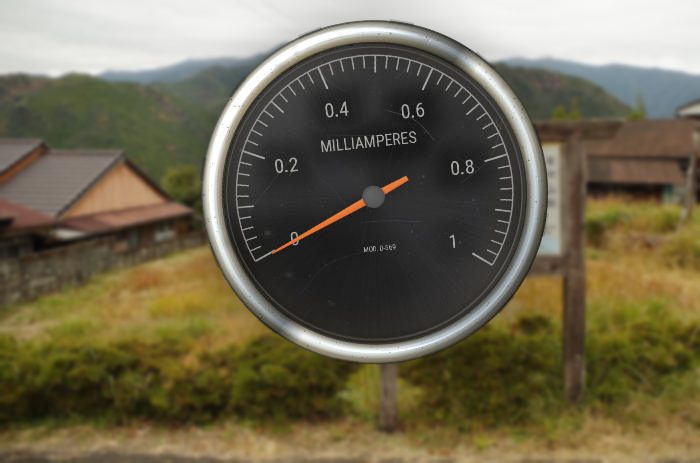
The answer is 0 mA
